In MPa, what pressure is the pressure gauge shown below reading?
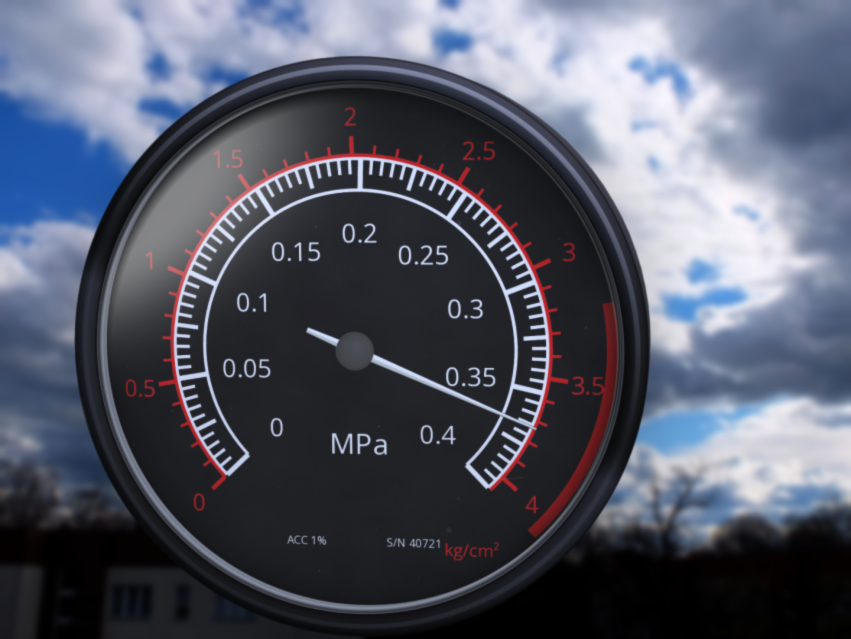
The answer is 0.365 MPa
